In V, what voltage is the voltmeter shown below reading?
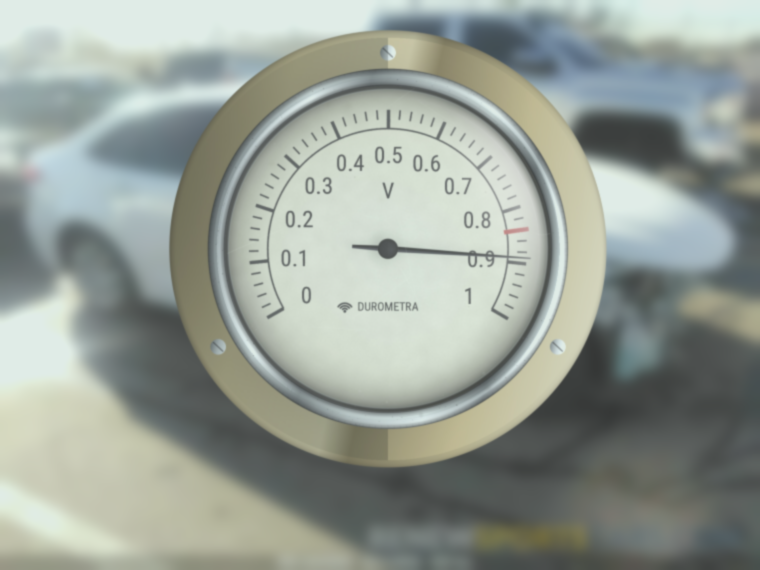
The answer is 0.89 V
